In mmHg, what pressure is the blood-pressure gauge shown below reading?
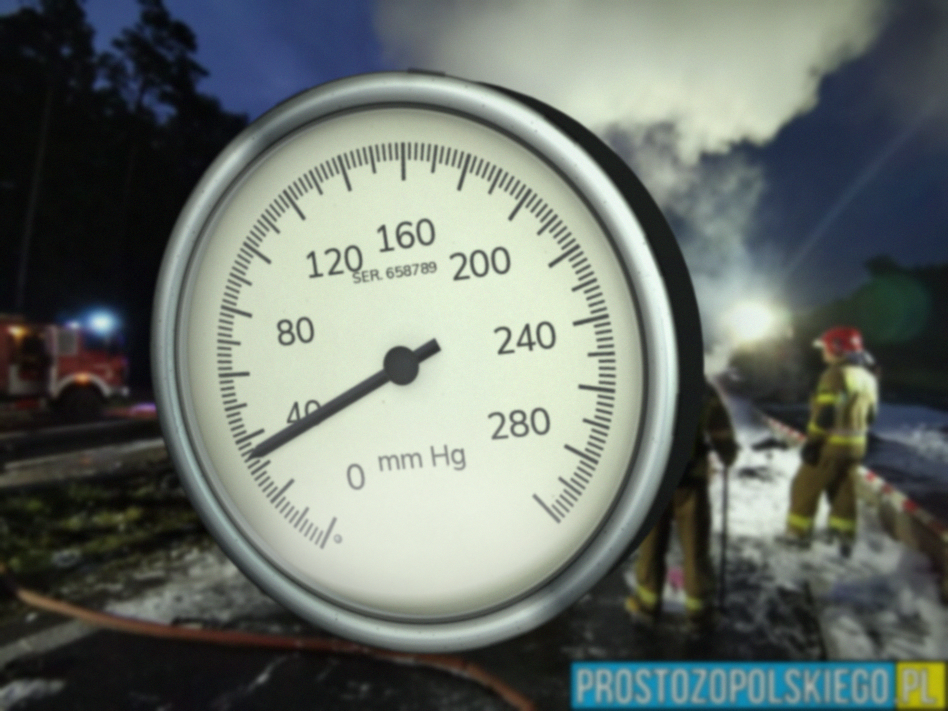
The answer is 34 mmHg
